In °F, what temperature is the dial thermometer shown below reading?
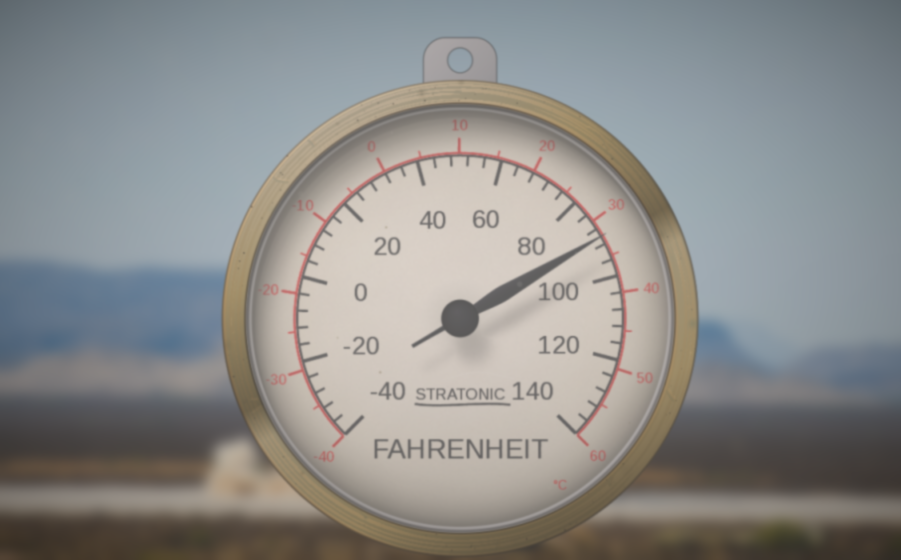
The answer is 90 °F
